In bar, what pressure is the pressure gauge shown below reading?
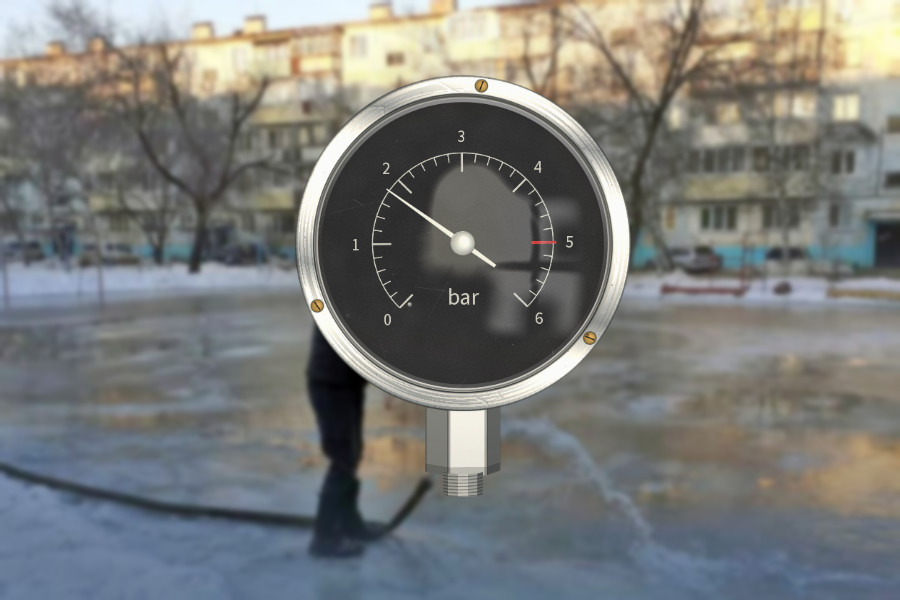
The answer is 1.8 bar
